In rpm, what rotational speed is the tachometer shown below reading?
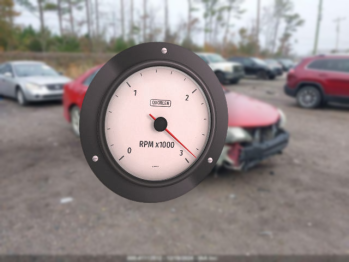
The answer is 2900 rpm
